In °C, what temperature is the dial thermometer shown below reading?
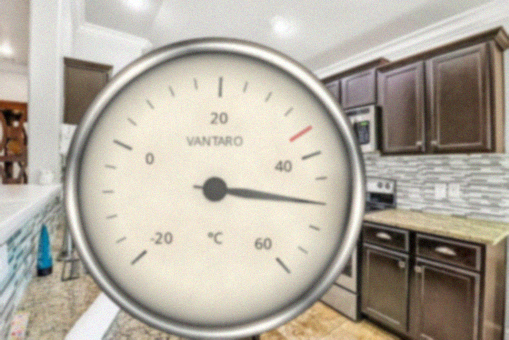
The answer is 48 °C
